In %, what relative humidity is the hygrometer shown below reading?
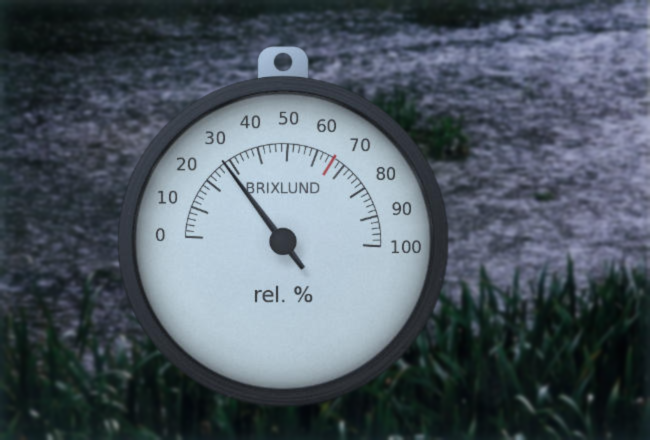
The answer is 28 %
